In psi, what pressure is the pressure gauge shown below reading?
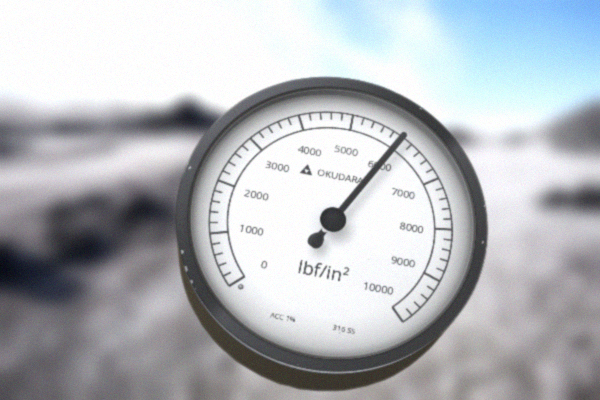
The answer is 6000 psi
